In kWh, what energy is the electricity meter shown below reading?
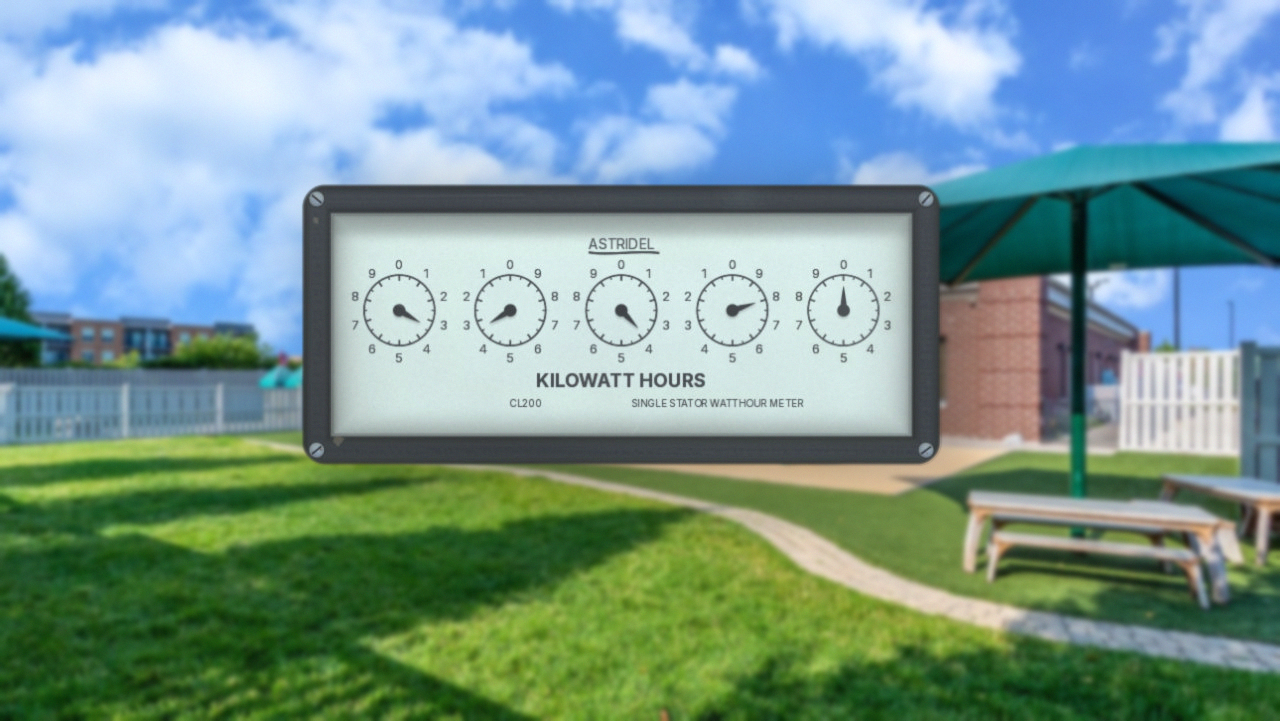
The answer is 33380 kWh
